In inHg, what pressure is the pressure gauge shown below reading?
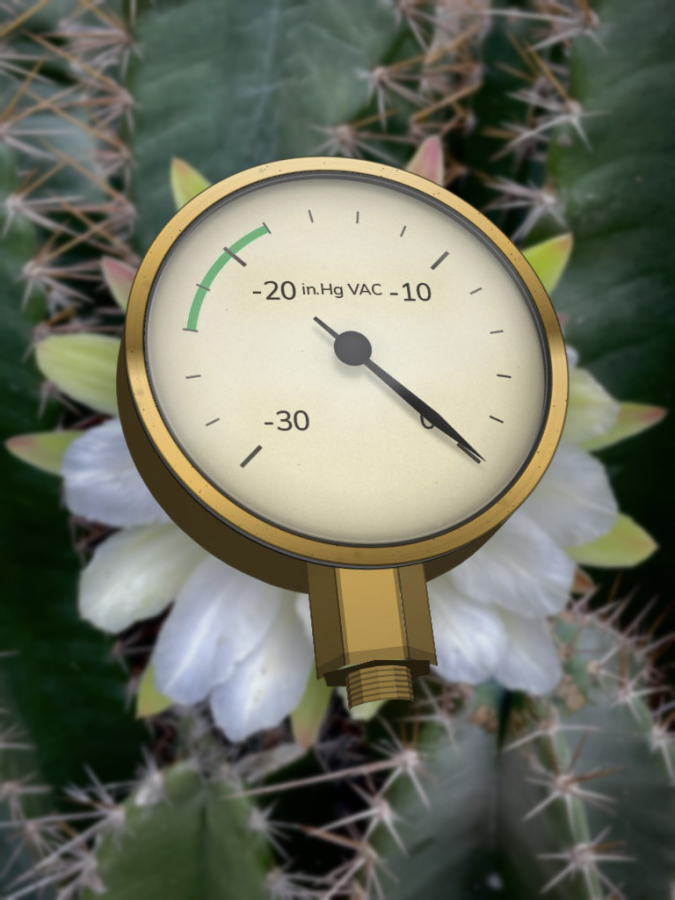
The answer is 0 inHg
